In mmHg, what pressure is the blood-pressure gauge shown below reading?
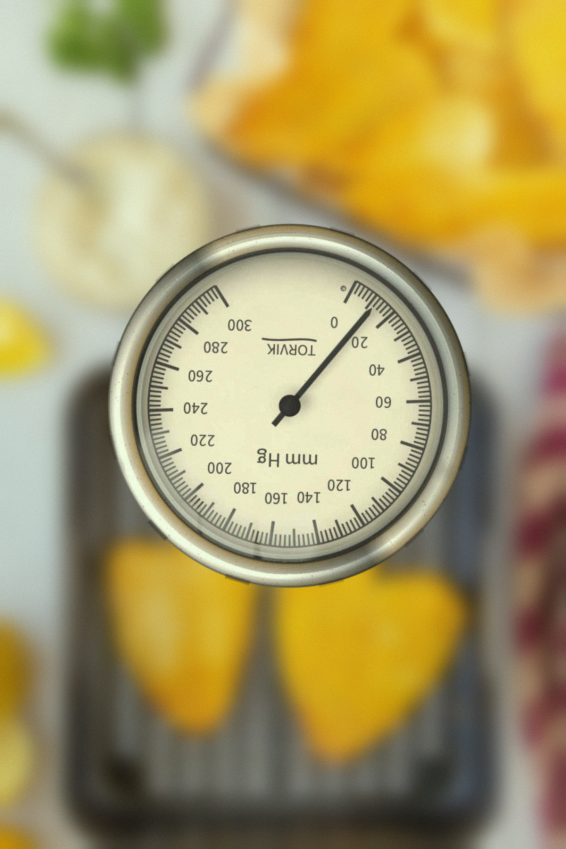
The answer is 12 mmHg
